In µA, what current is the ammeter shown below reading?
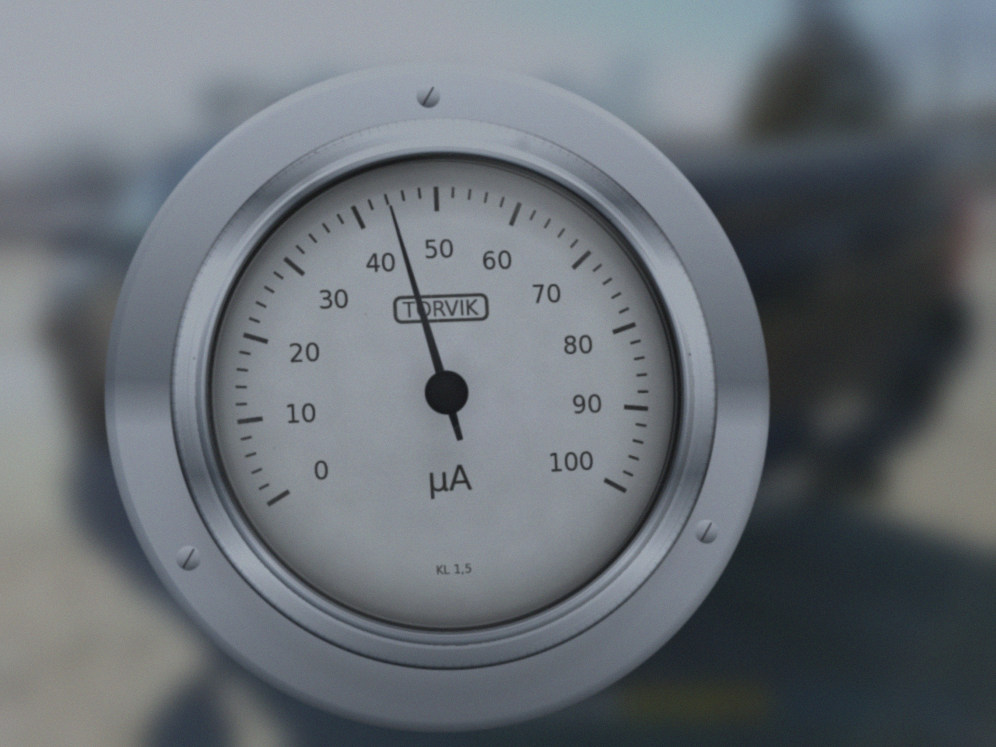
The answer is 44 µA
